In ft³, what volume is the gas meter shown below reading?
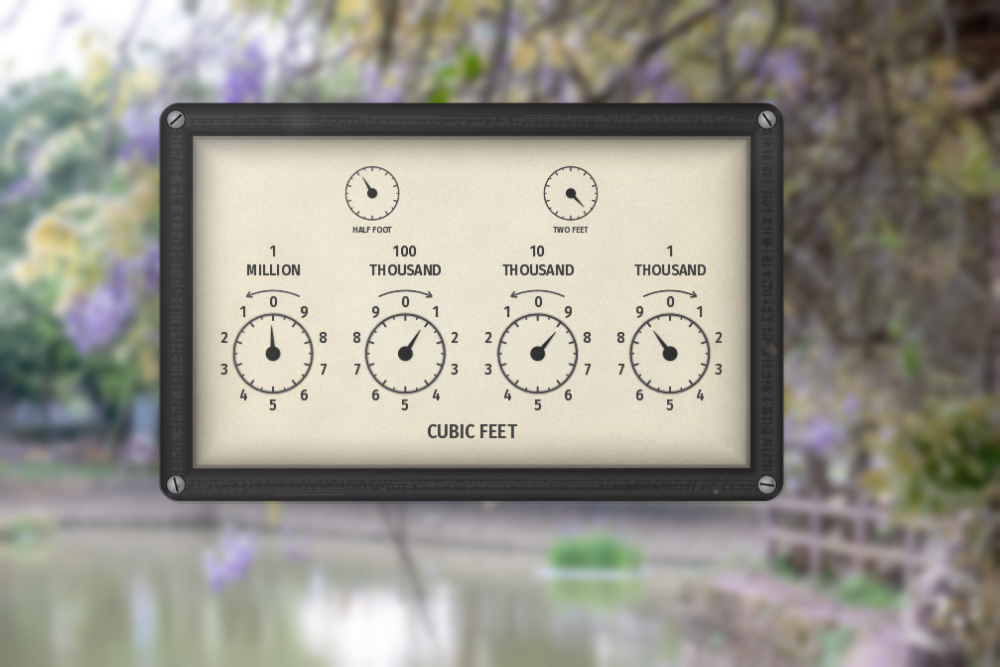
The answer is 8900 ft³
